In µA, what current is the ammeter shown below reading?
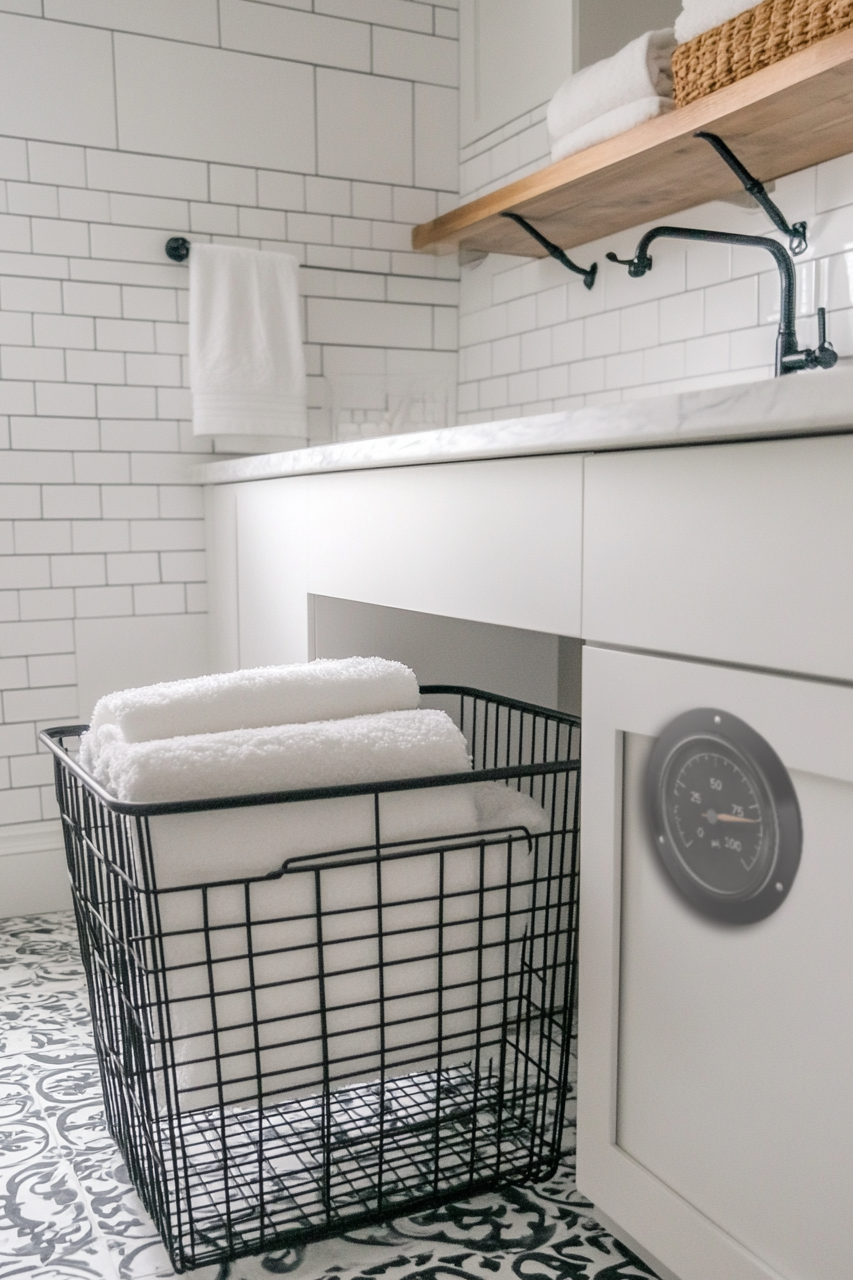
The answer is 80 µA
